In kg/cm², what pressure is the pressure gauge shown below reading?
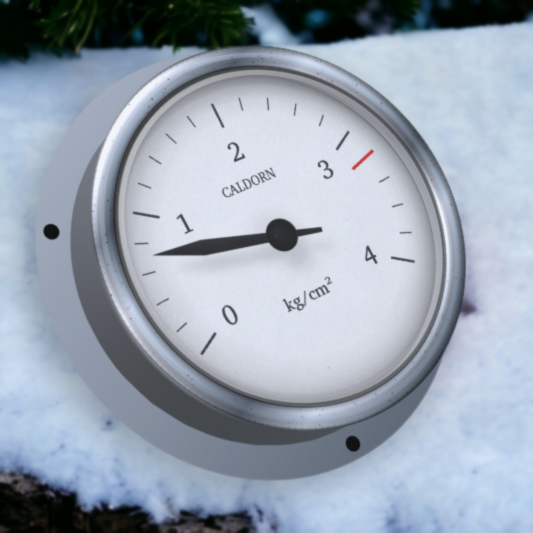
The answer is 0.7 kg/cm²
